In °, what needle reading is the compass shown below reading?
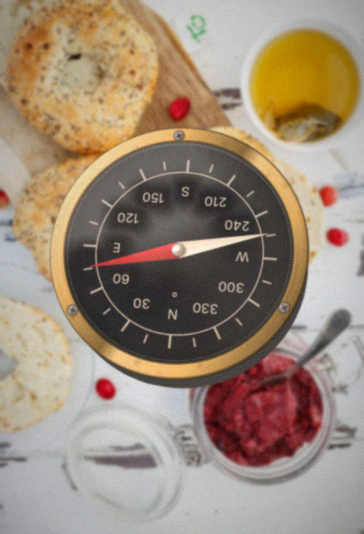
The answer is 75 °
